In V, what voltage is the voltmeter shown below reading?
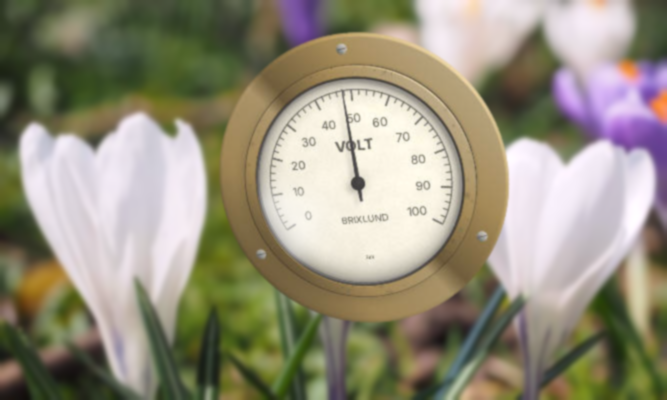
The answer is 48 V
